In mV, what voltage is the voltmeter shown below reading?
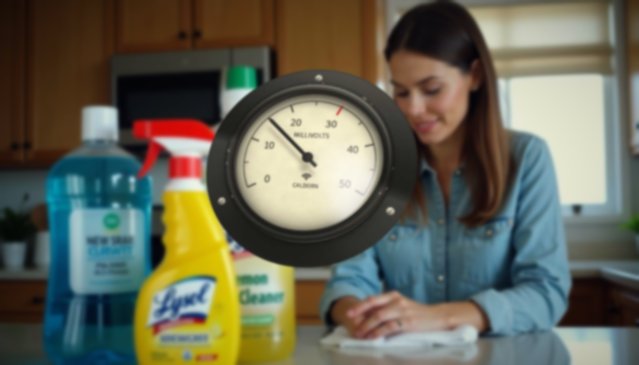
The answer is 15 mV
